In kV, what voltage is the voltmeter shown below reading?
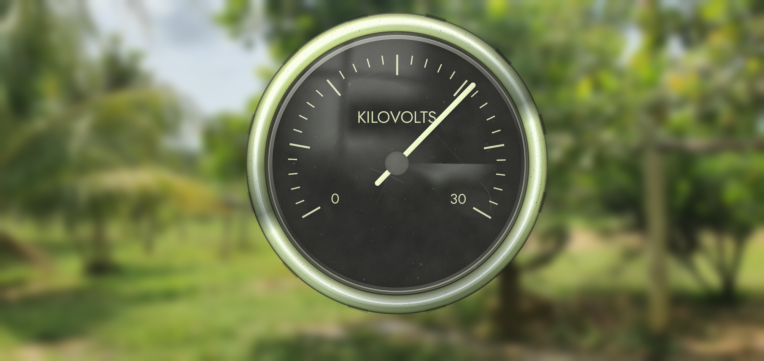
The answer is 20.5 kV
